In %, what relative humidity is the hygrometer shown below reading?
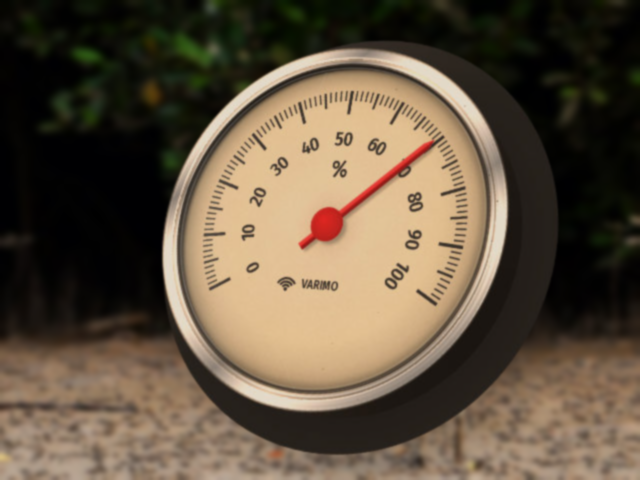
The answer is 70 %
